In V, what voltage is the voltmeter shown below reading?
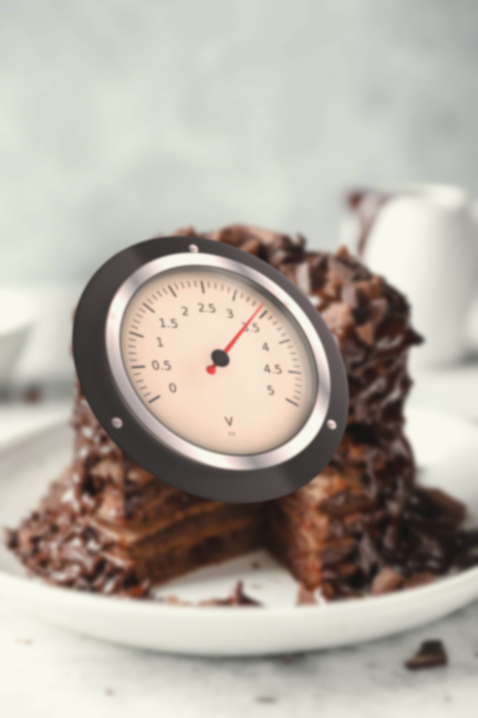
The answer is 3.4 V
